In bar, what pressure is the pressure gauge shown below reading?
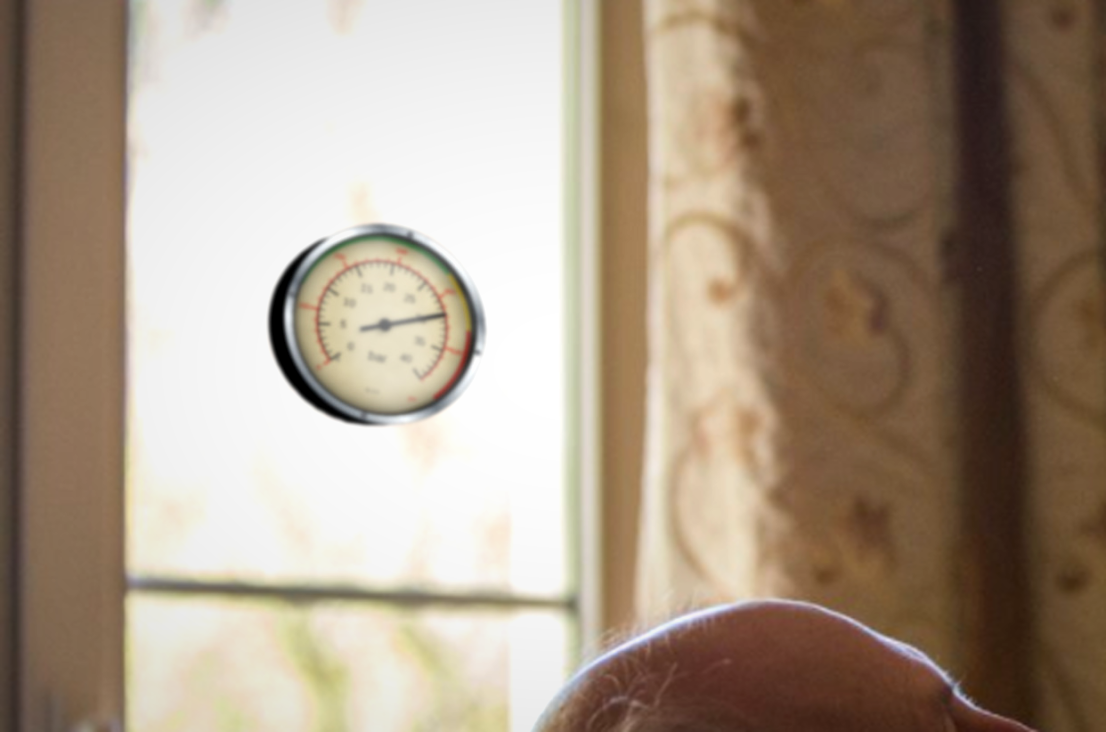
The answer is 30 bar
